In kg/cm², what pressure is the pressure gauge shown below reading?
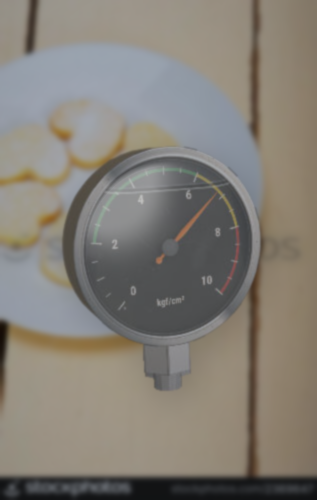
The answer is 6.75 kg/cm²
